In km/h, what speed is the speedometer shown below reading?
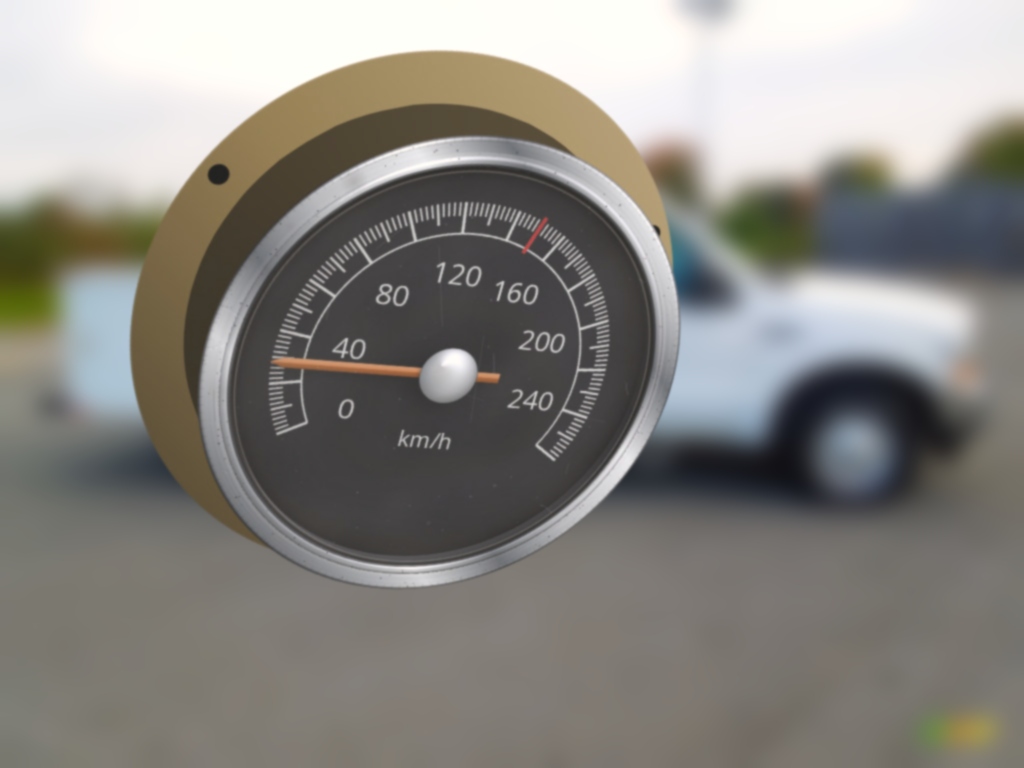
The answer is 30 km/h
